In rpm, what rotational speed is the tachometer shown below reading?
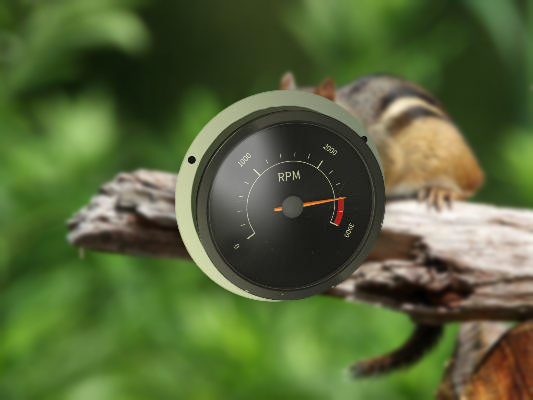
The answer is 2600 rpm
